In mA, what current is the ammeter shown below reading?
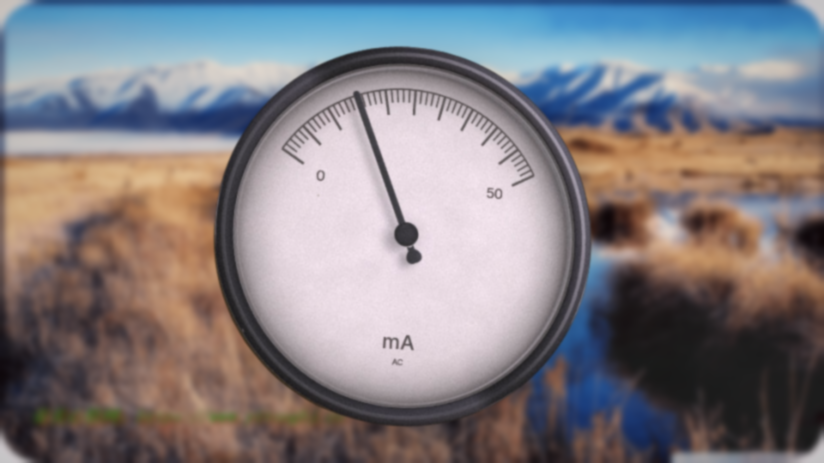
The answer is 15 mA
